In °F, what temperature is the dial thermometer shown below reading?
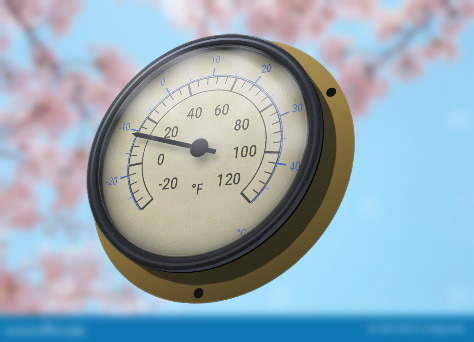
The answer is 12 °F
